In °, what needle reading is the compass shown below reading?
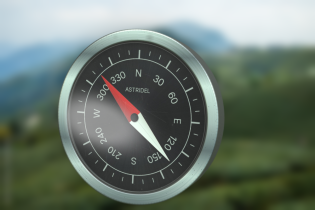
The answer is 315 °
